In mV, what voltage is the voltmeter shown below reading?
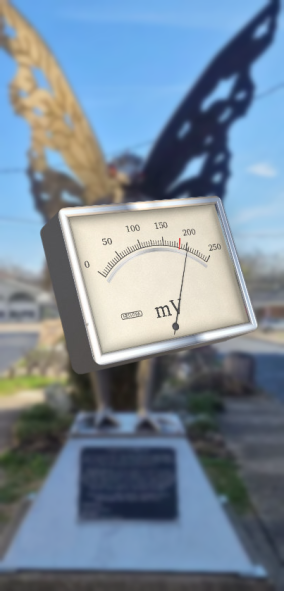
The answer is 200 mV
